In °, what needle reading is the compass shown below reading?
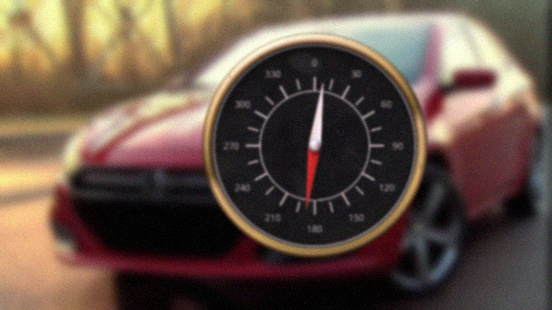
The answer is 187.5 °
